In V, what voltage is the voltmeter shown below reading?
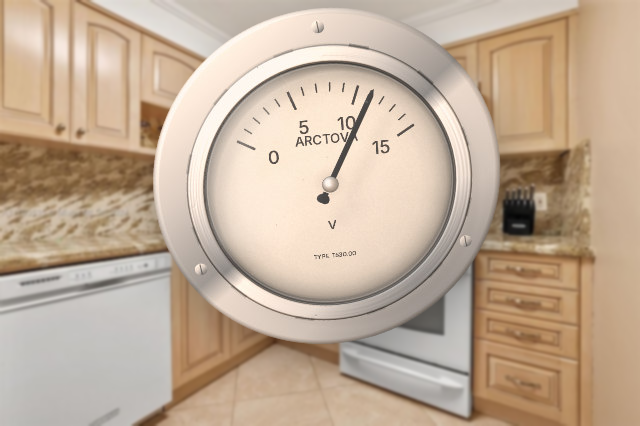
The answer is 11 V
